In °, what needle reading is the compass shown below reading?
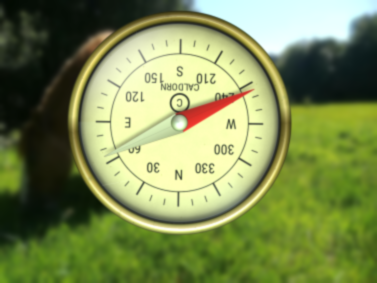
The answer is 245 °
